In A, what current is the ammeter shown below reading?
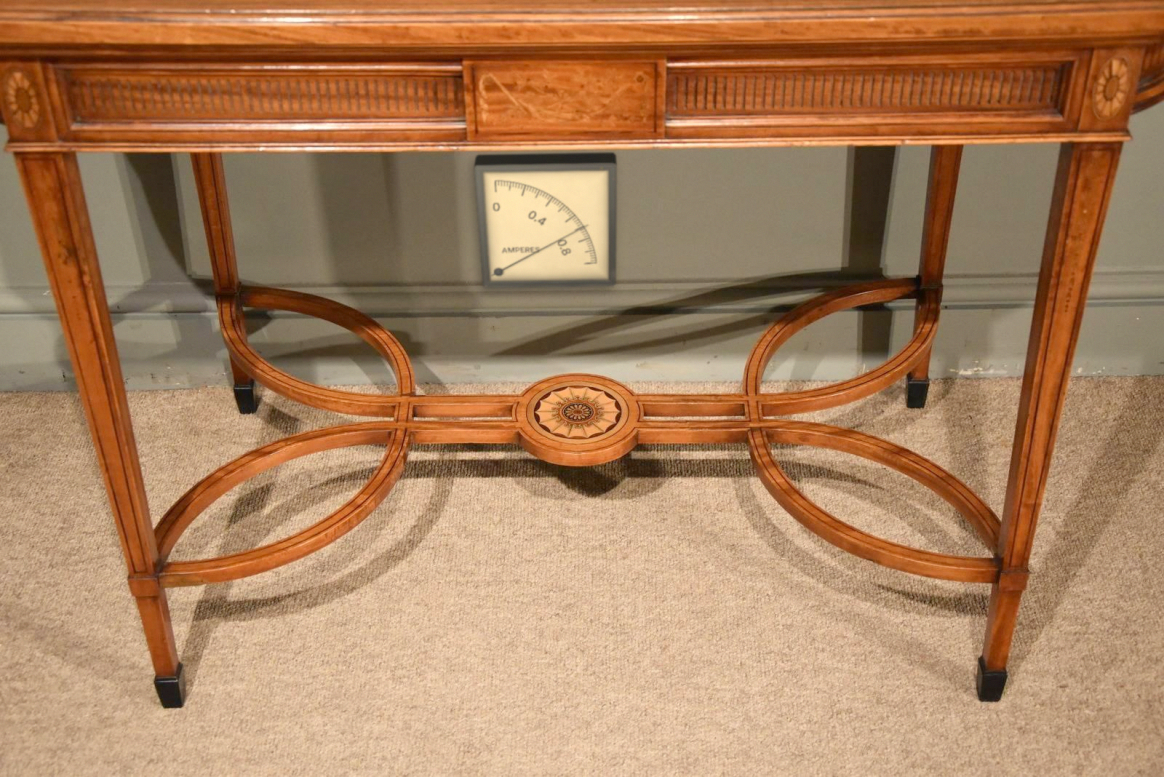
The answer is 0.7 A
